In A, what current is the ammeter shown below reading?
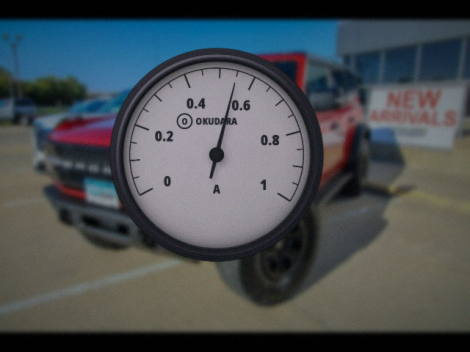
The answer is 0.55 A
